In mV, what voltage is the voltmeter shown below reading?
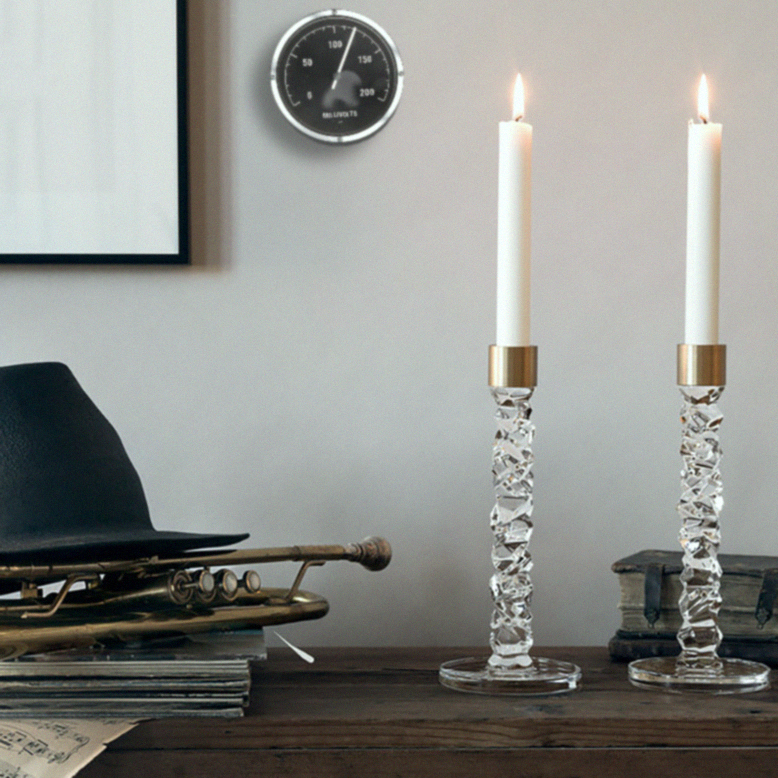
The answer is 120 mV
